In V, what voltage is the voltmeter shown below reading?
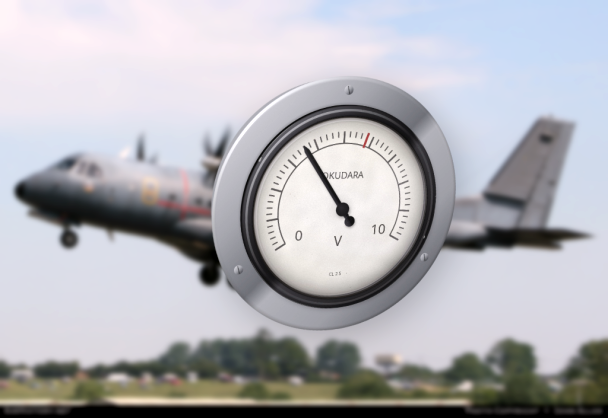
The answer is 3.6 V
